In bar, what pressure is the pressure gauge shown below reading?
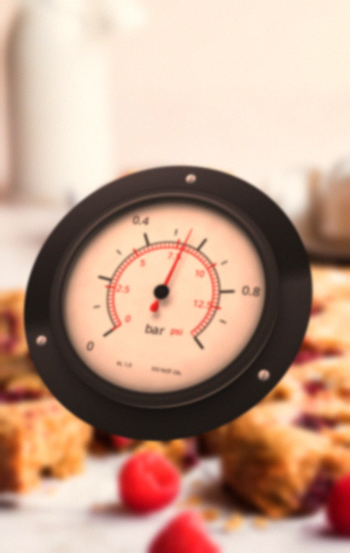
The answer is 0.55 bar
